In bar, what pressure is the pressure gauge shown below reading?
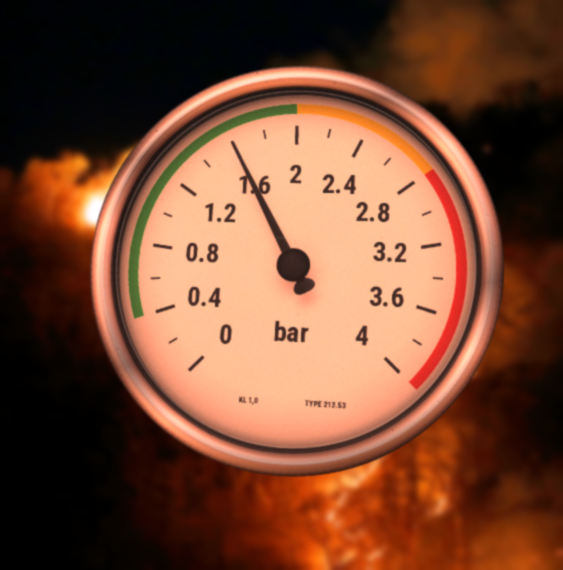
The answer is 1.6 bar
